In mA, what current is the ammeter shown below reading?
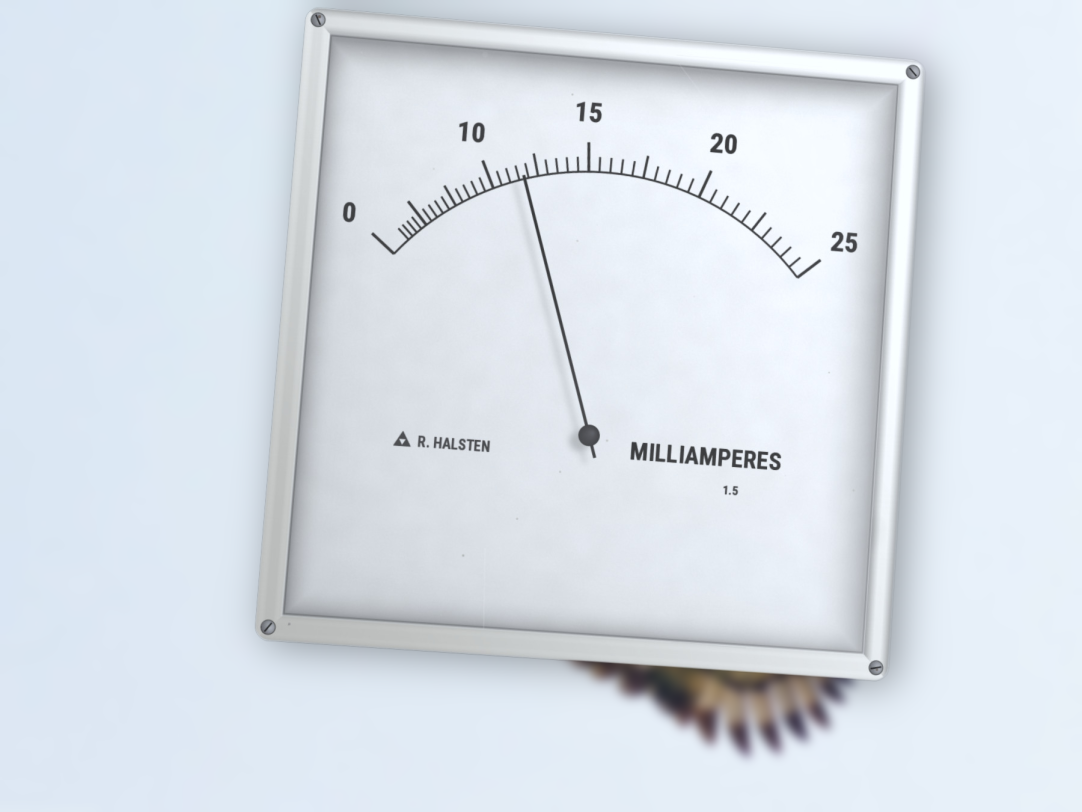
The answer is 11.75 mA
